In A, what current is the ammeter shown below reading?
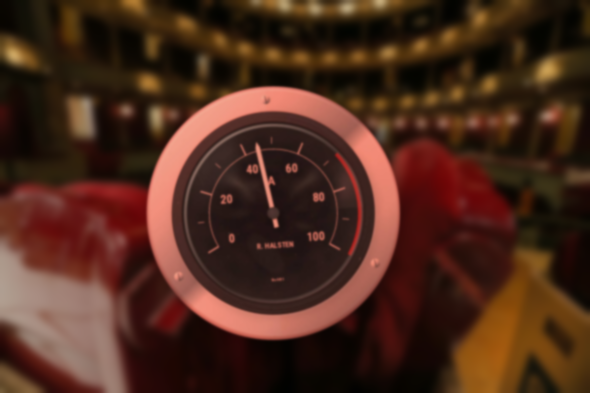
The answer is 45 A
